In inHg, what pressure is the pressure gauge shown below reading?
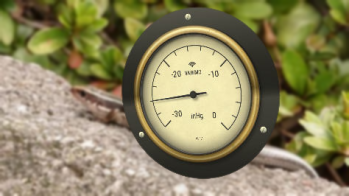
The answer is -26 inHg
